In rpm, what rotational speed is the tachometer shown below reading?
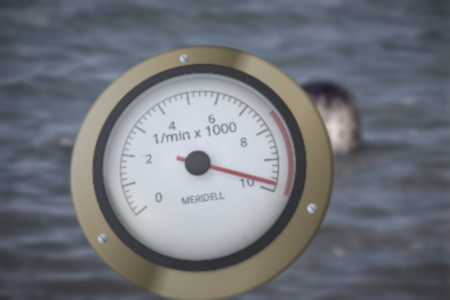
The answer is 9800 rpm
